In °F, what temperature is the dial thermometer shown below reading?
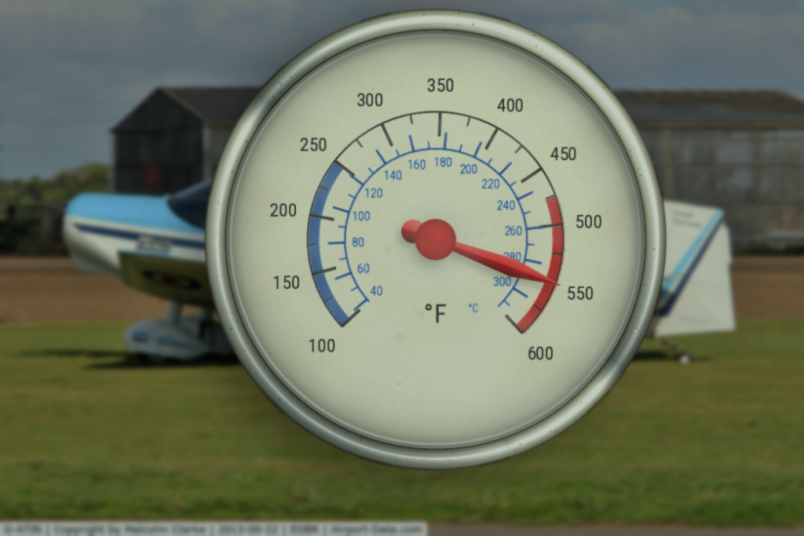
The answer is 550 °F
